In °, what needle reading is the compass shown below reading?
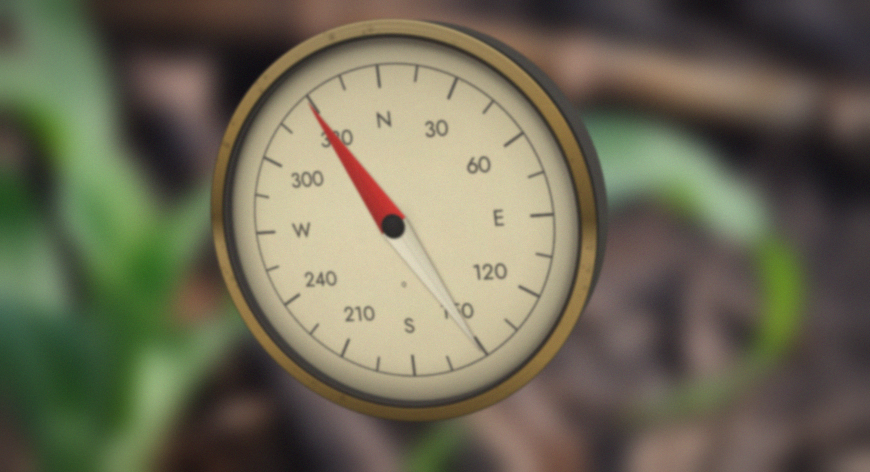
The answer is 330 °
